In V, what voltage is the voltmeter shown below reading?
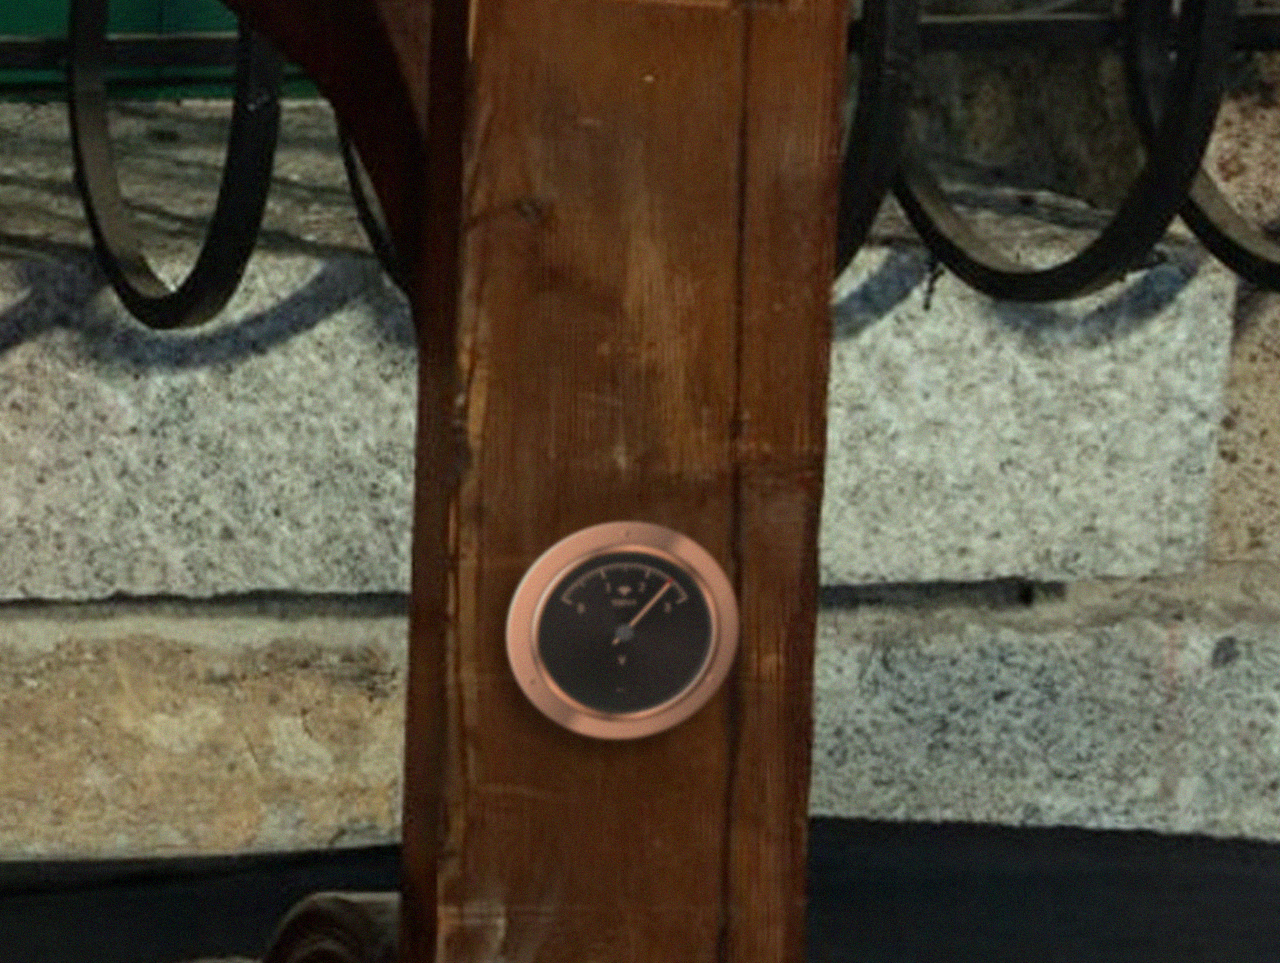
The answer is 2.5 V
